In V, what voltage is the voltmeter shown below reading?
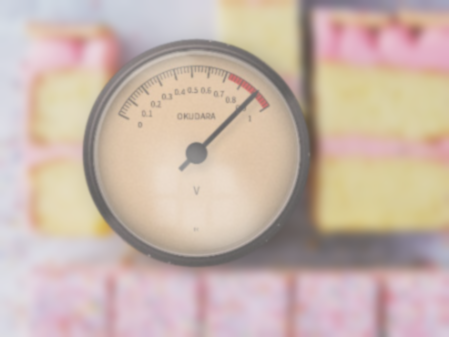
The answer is 0.9 V
